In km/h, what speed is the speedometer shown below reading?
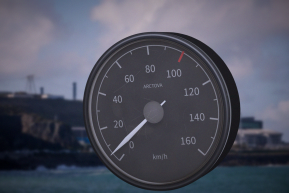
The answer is 5 km/h
